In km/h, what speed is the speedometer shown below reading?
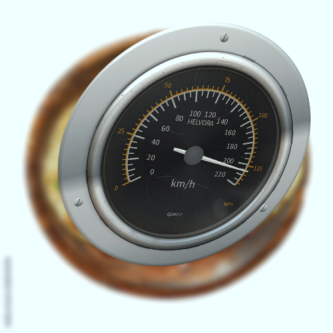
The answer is 205 km/h
